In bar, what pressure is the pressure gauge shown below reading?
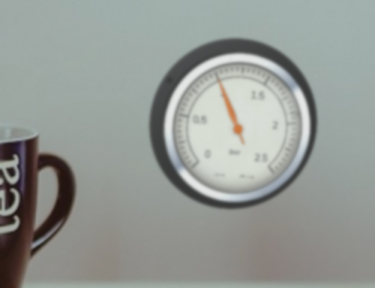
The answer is 1 bar
